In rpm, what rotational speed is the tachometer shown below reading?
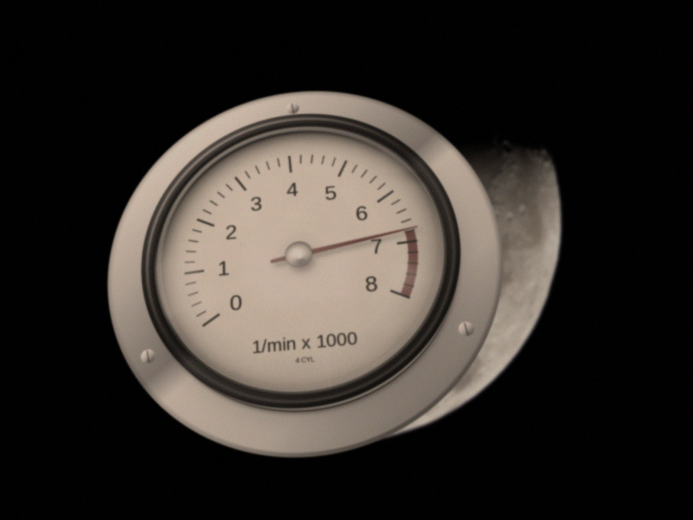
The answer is 6800 rpm
